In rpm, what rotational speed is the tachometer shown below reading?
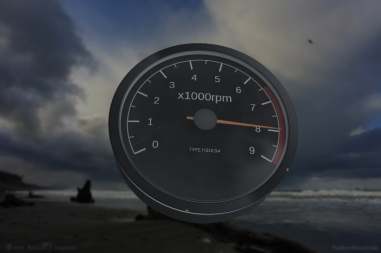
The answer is 8000 rpm
